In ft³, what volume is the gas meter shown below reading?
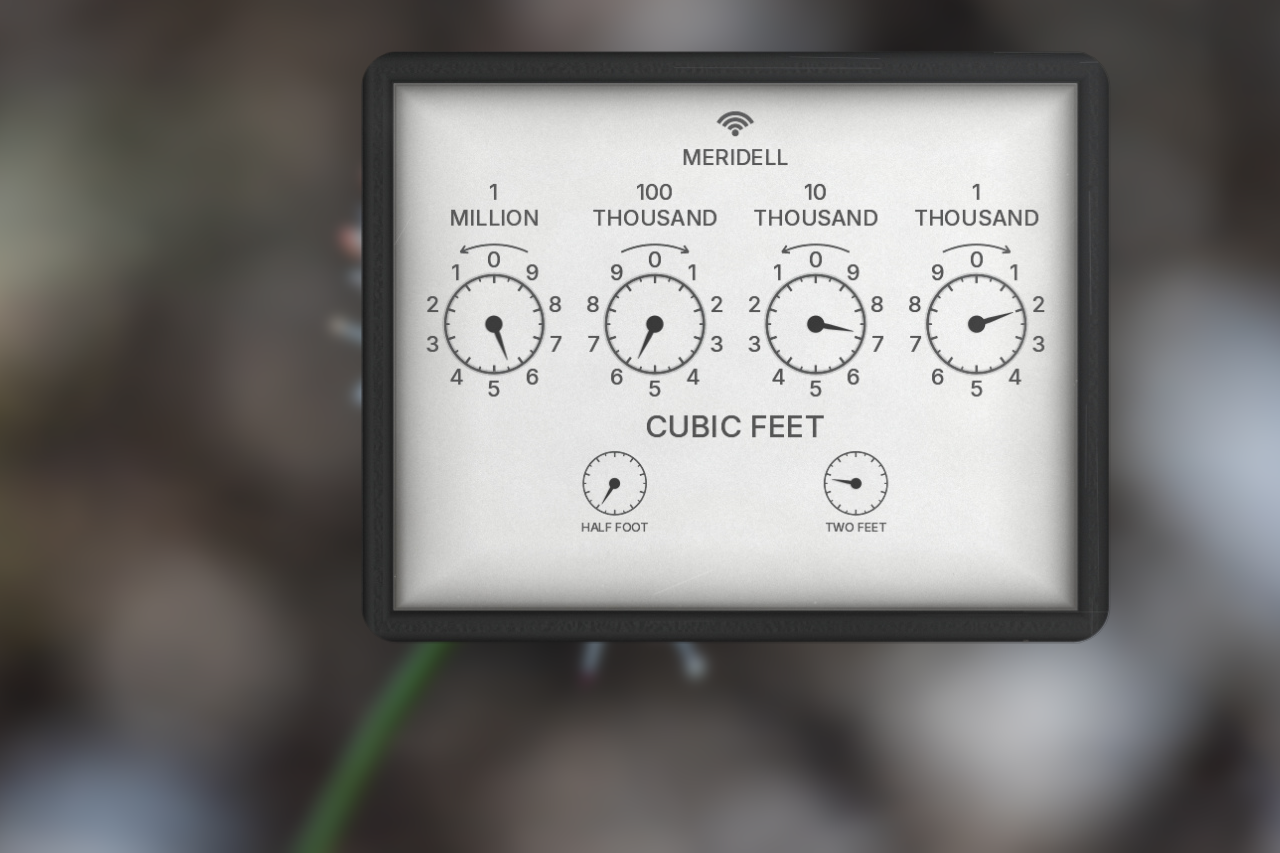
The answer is 557200 ft³
